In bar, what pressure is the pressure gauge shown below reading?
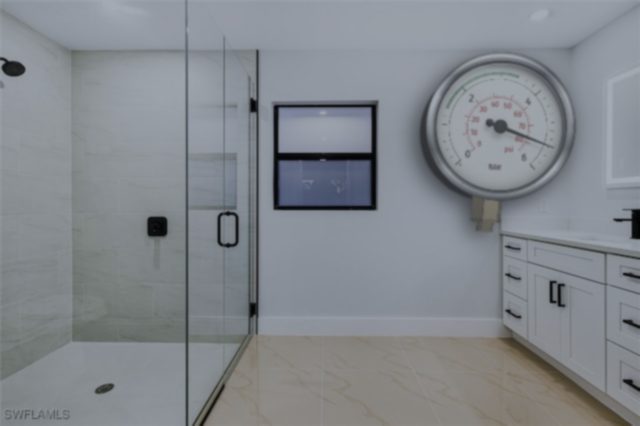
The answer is 5.4 bar
